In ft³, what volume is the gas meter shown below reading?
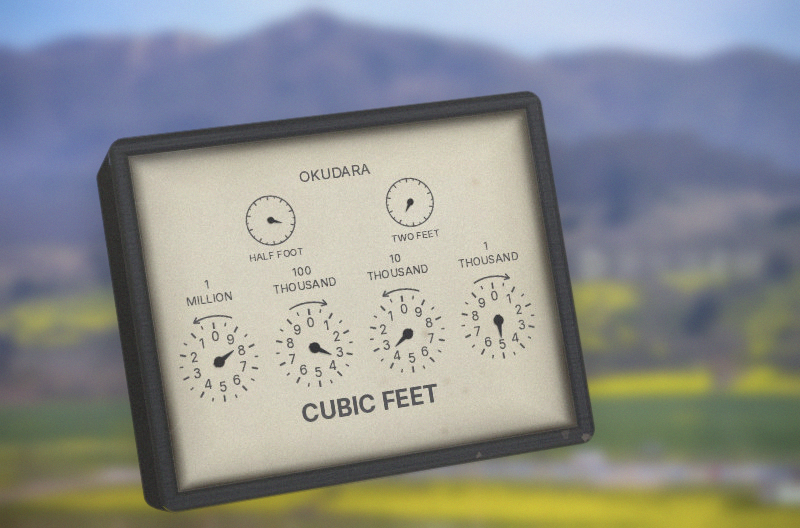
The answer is 833500 ft³
